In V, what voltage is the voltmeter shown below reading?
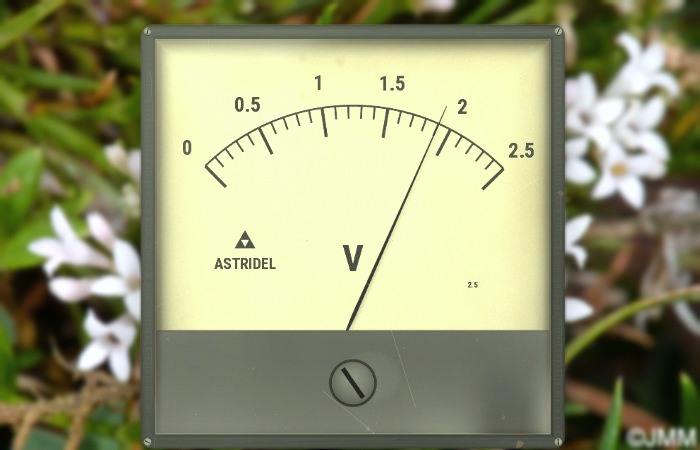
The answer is 1.9 V
